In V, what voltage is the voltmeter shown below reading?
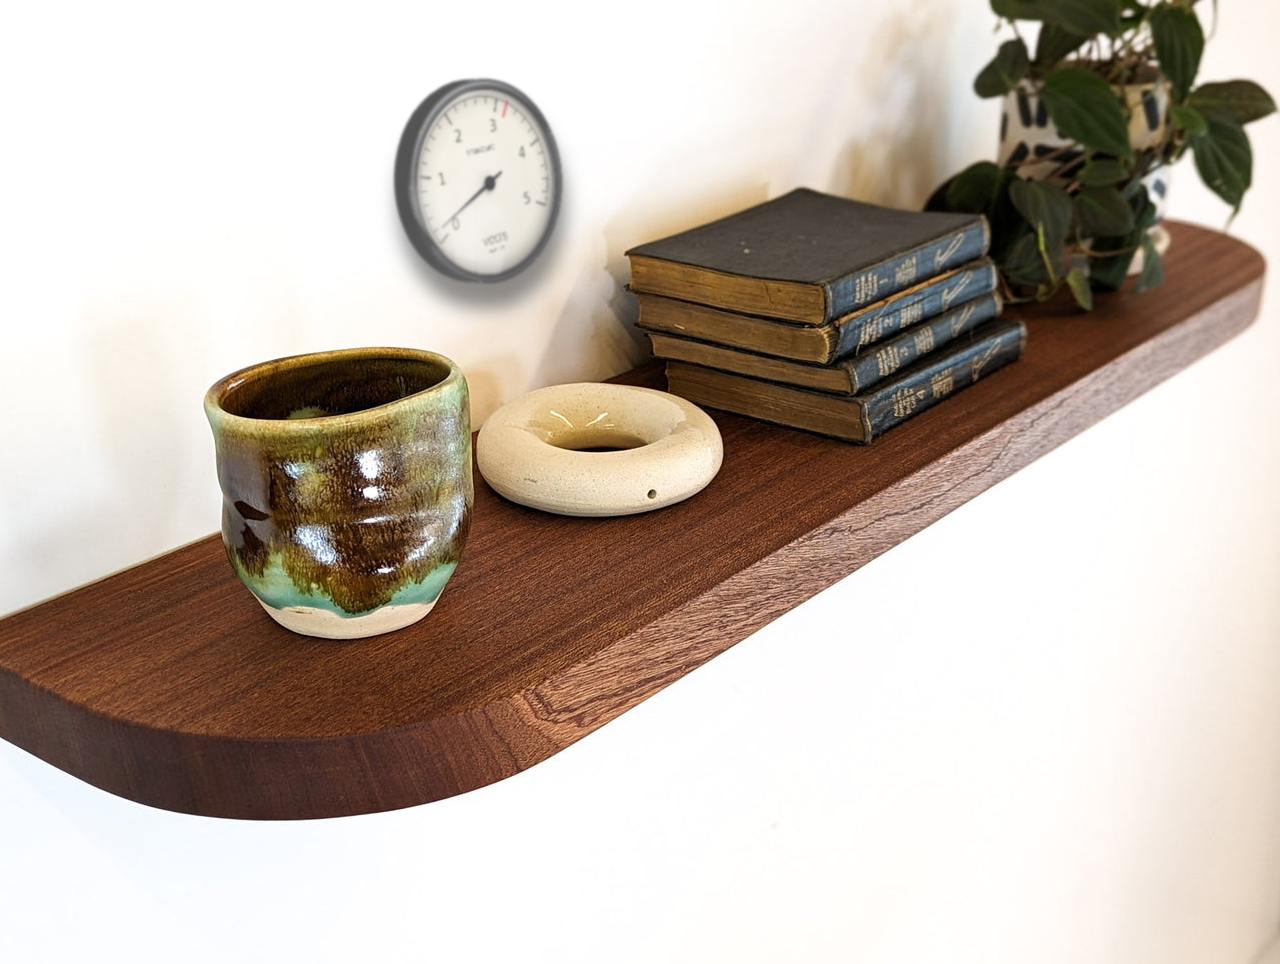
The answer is 0.2 V
